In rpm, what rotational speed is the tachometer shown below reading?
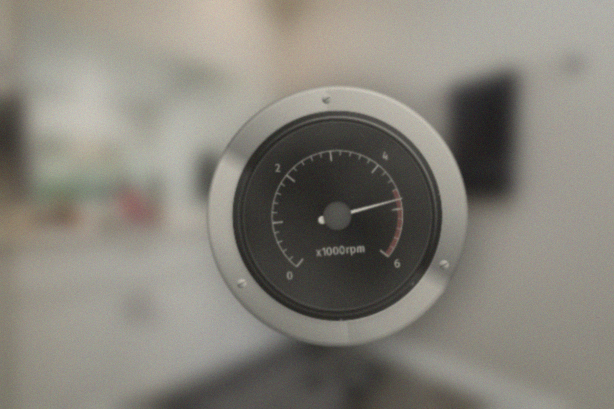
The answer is 4800 rpm
